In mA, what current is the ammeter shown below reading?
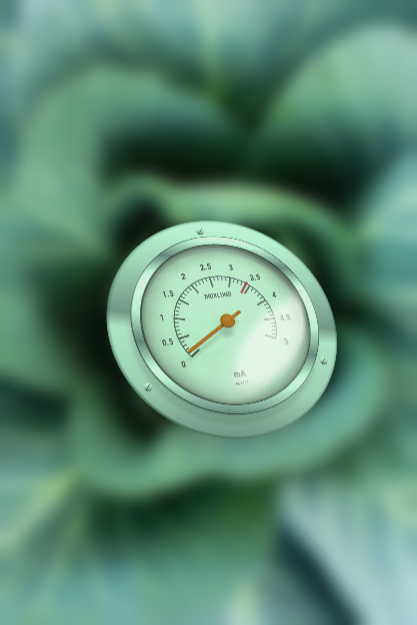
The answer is 0.1 mA
